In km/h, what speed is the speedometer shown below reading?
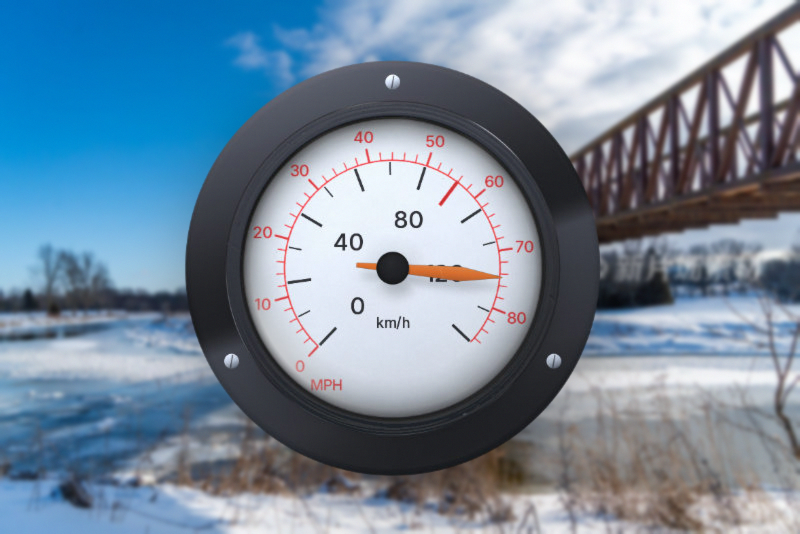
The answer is 120 km/h
